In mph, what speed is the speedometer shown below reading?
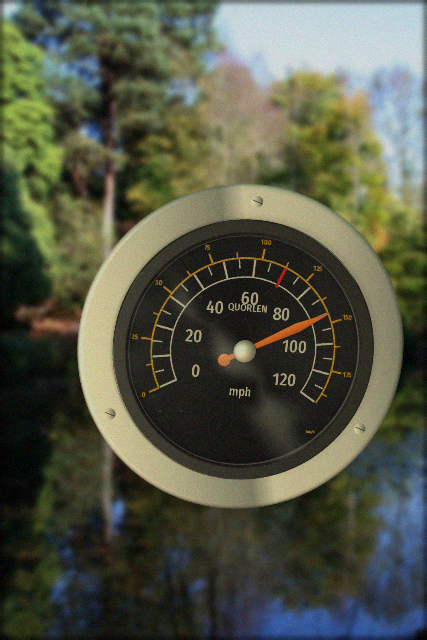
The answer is 90 mph
